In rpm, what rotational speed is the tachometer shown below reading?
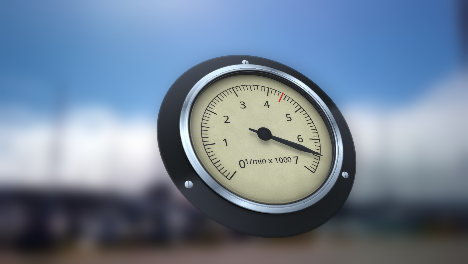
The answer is 6500 rpm
